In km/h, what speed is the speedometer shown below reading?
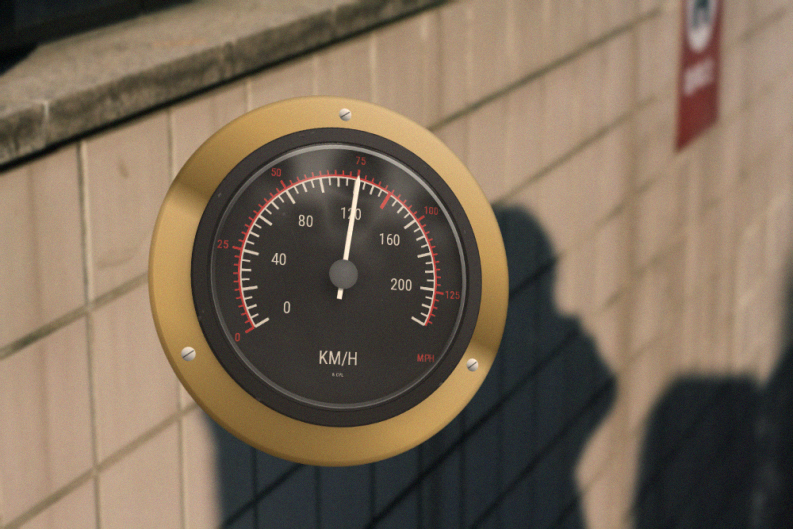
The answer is 120 km/h
